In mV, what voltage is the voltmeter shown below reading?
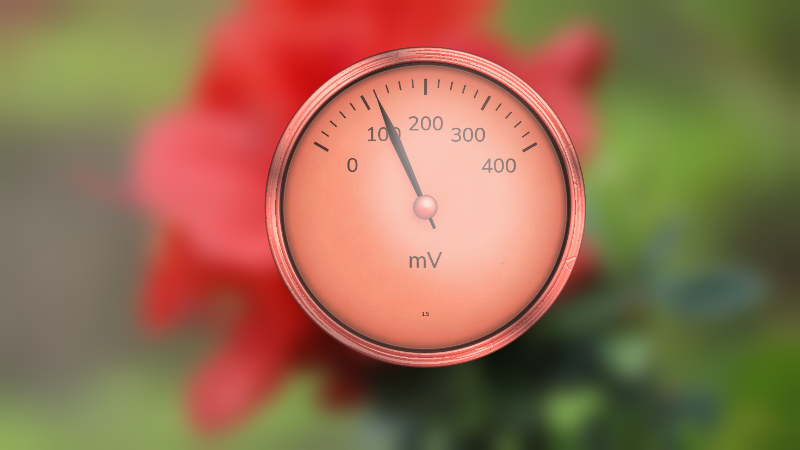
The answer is 120 mV
